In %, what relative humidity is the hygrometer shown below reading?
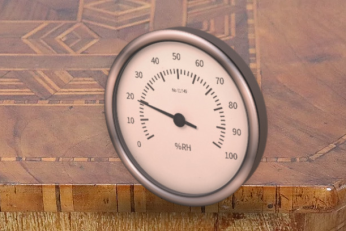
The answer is 20 %
